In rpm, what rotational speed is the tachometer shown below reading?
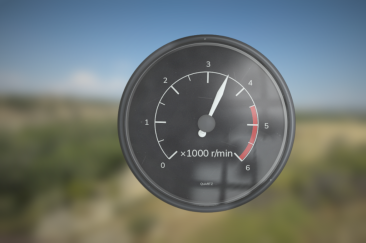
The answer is 3500 rpm
